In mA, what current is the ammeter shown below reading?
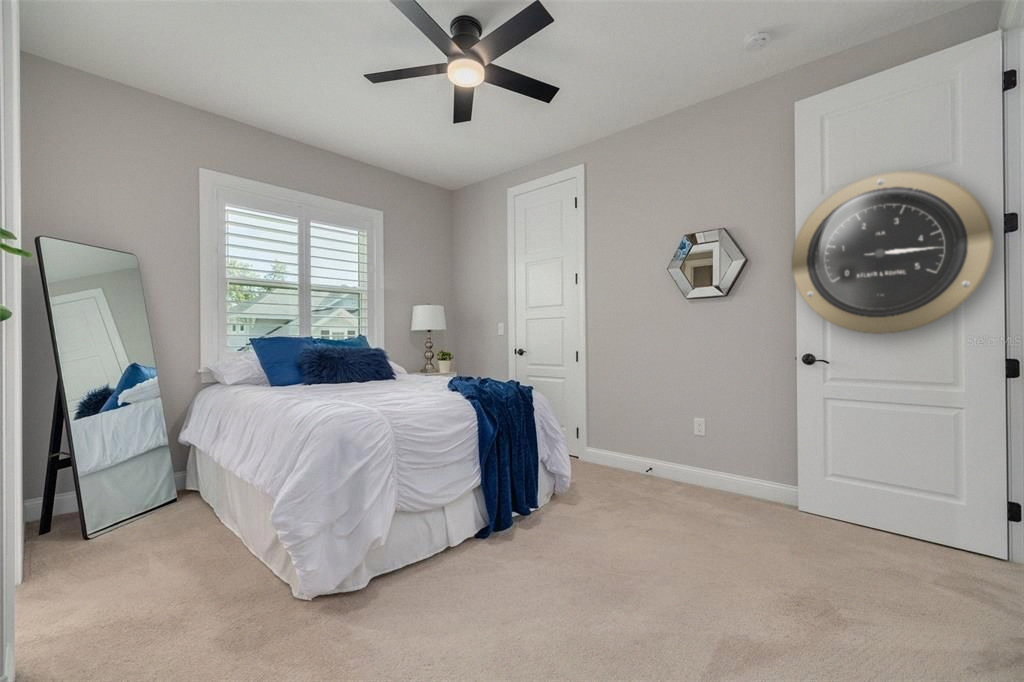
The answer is 4.4 mA
